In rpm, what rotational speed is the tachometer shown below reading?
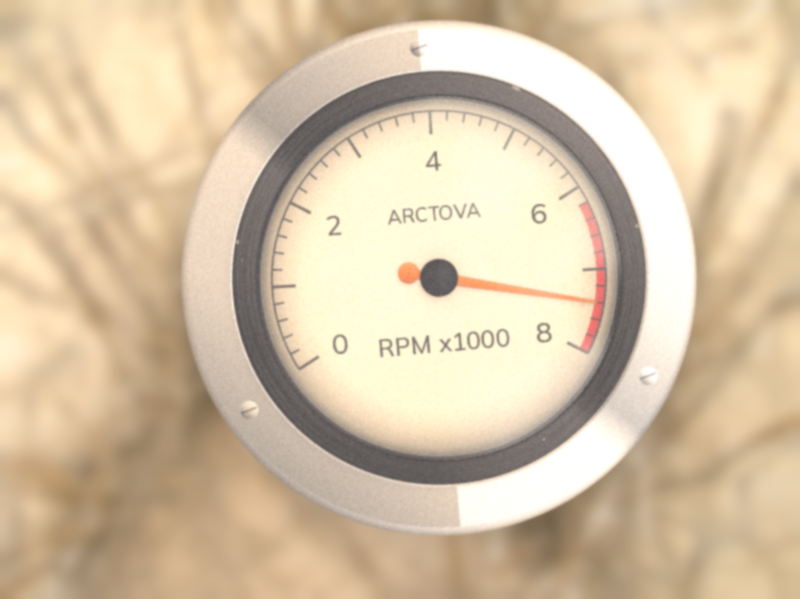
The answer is 7400 rpm
